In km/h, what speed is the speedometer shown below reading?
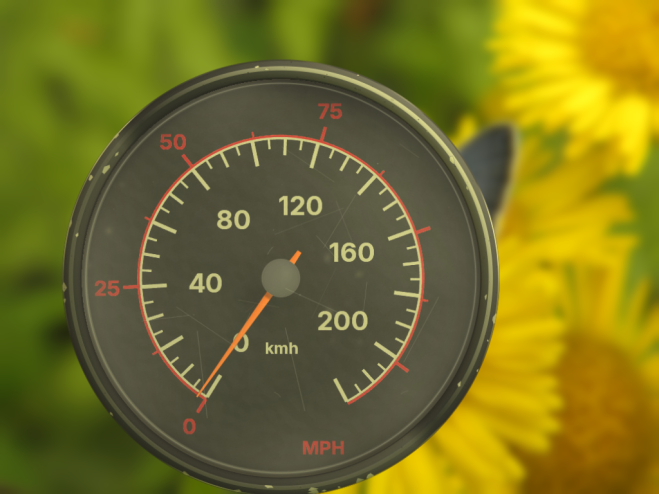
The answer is 2.5 km/h
